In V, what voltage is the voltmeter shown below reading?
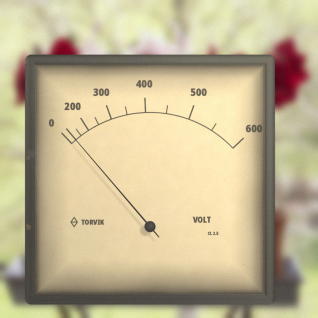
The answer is 100 V
